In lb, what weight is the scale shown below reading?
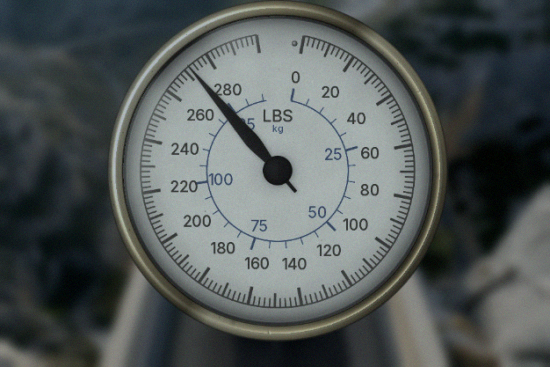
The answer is 272 lb
